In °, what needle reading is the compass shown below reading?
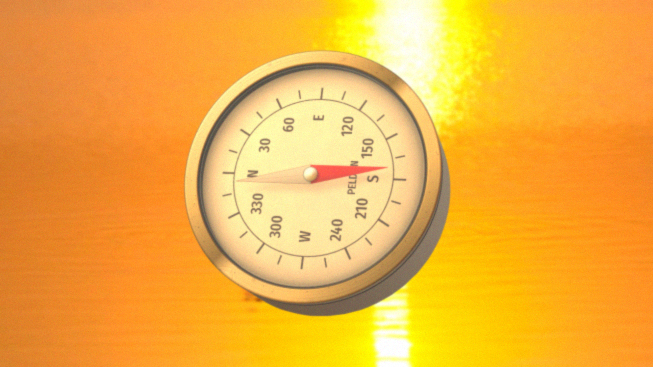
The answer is 172.5 °
